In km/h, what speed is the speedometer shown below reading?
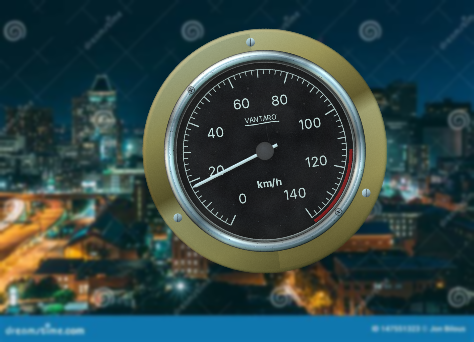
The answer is 18 km/h
